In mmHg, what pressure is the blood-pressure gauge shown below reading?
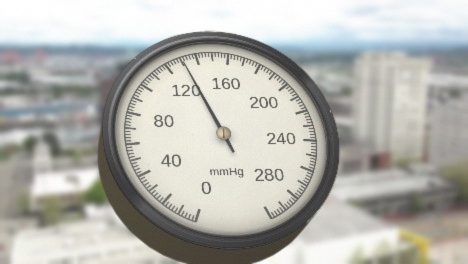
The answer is 130 mmHg
